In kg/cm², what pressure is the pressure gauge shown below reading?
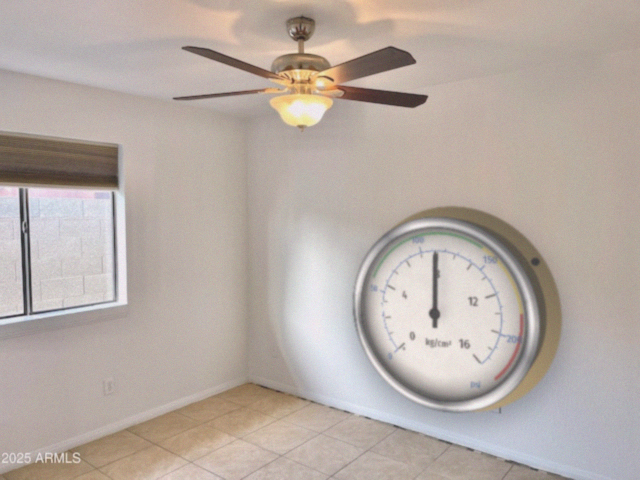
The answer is 8 kg/cm²
